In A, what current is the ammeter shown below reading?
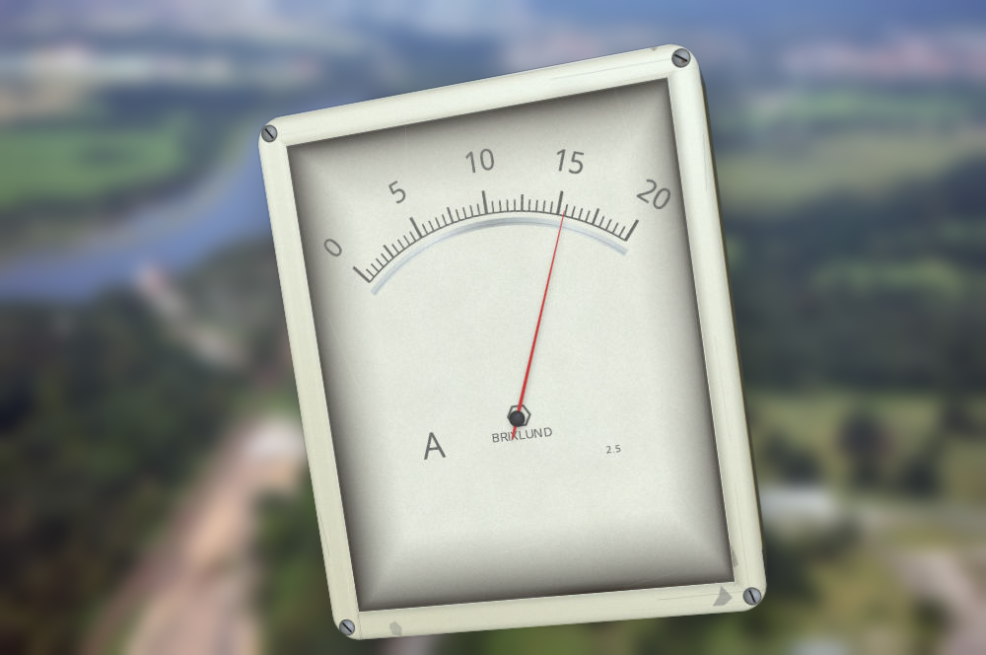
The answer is 15.5 A
